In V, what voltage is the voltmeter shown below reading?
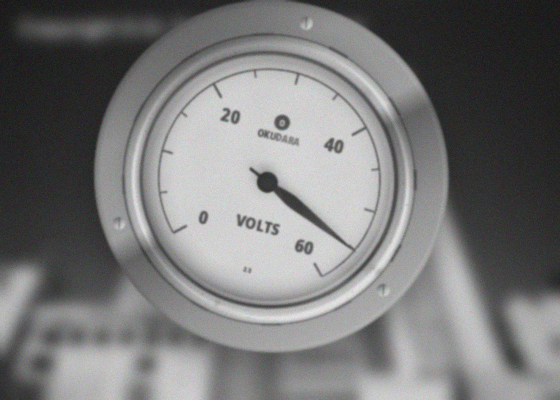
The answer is 55 V
